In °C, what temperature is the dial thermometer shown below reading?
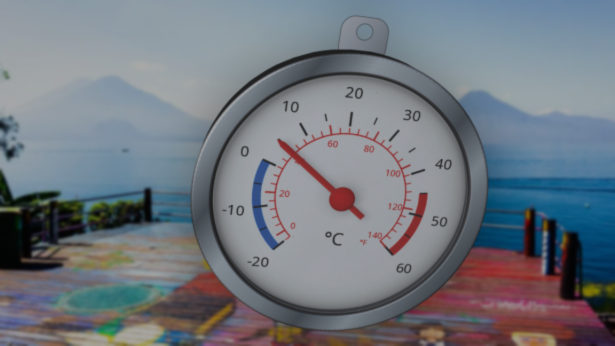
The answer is 5 °C
